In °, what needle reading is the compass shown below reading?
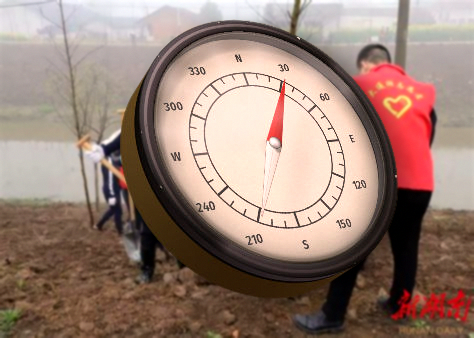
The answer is 30 °
